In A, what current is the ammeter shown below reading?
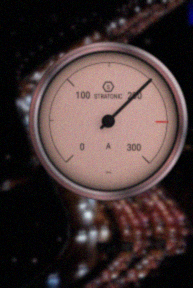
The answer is 200 A
